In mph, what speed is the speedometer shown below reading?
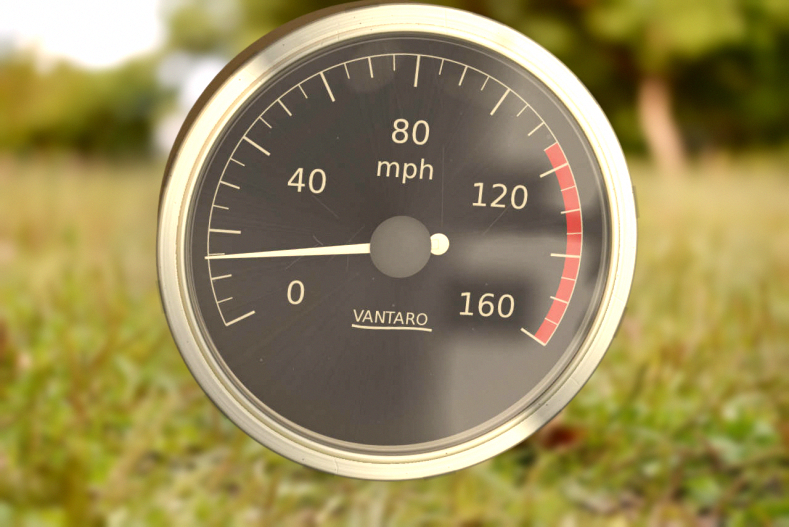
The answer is 15 mph
